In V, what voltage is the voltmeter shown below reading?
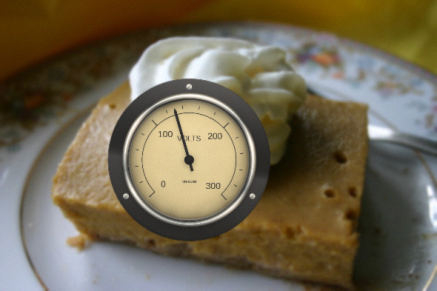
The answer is 130 V
